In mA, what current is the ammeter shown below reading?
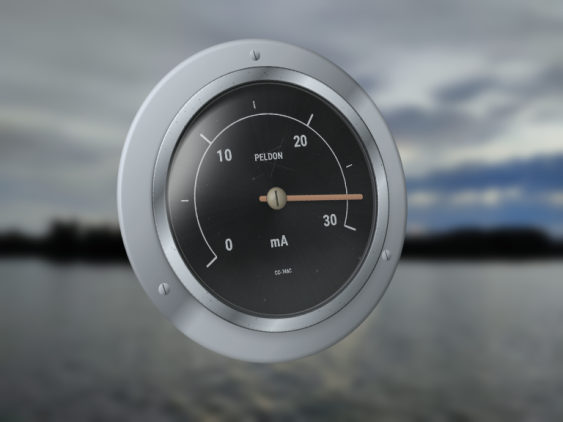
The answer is 27.5 mA
